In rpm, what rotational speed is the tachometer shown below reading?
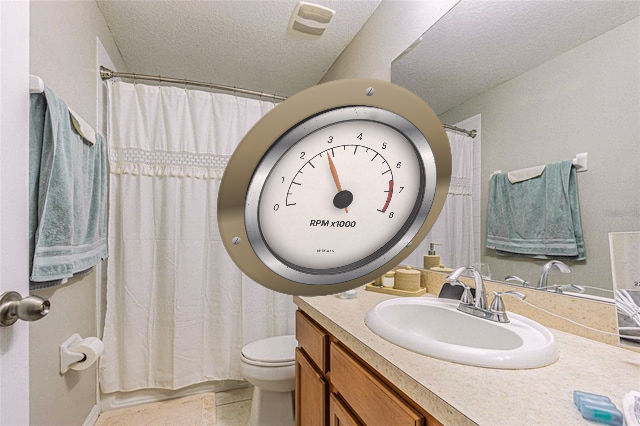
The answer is 2750 rpm
